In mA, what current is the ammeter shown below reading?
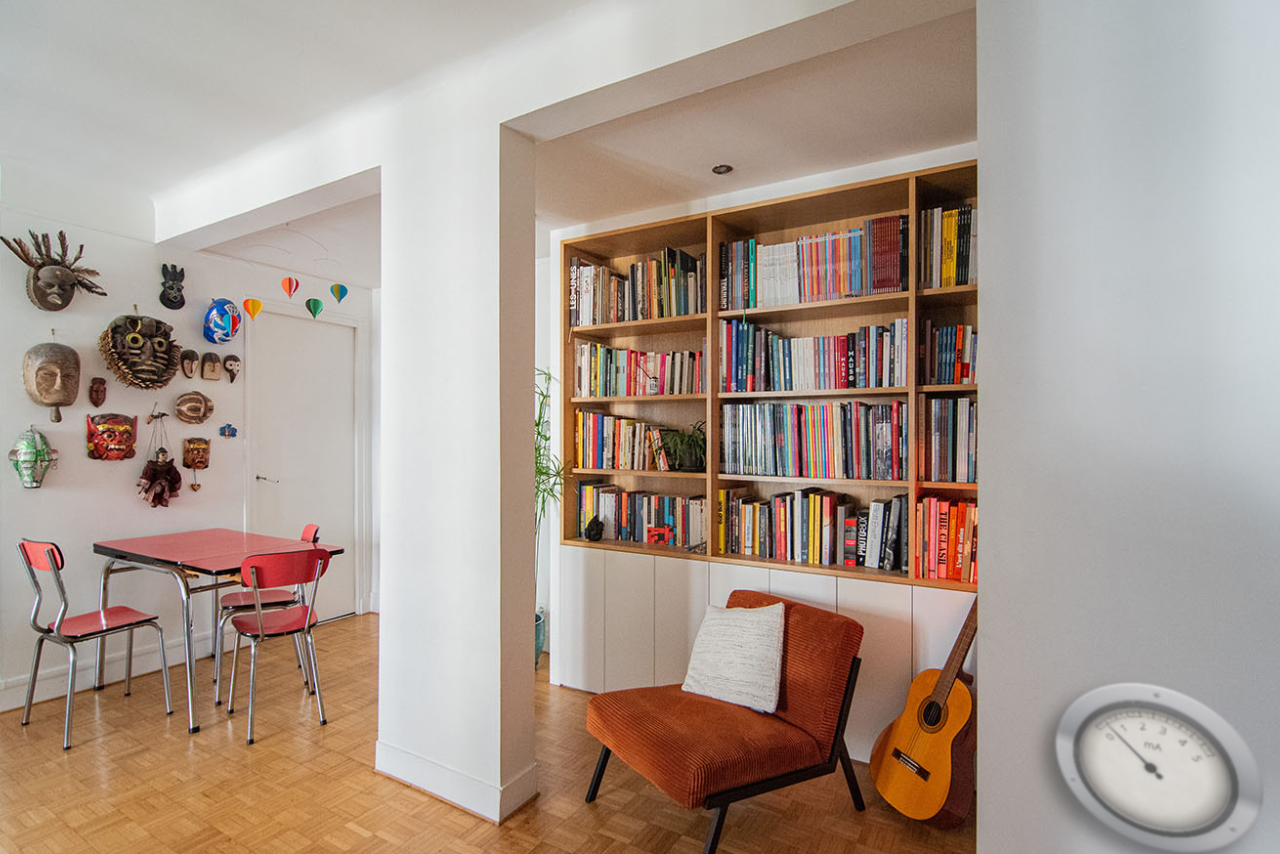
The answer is 0.5 mA
